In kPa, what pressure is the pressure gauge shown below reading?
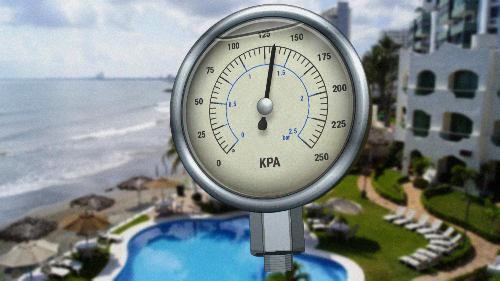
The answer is 135 kPa
